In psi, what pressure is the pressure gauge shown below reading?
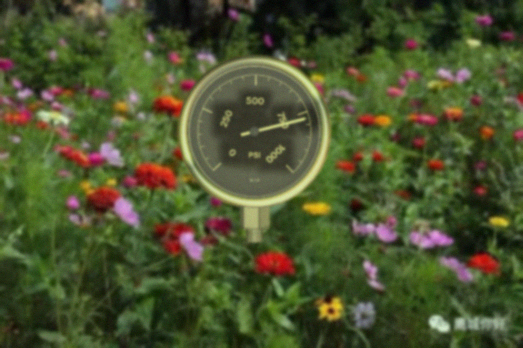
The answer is 775 psi
